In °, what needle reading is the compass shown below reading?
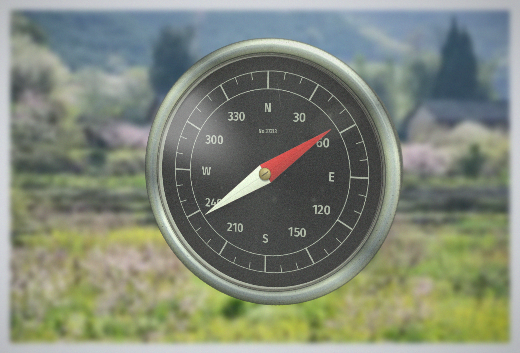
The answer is 55 °
